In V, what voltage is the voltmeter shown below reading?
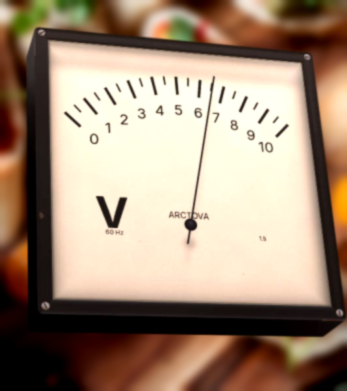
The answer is 6.5 V
